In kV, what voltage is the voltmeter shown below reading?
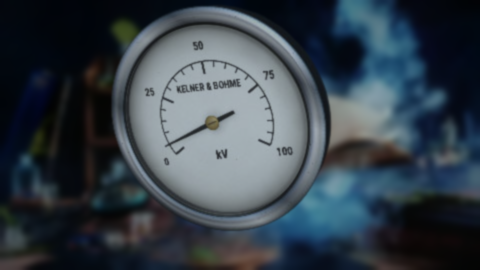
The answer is 5 kV
